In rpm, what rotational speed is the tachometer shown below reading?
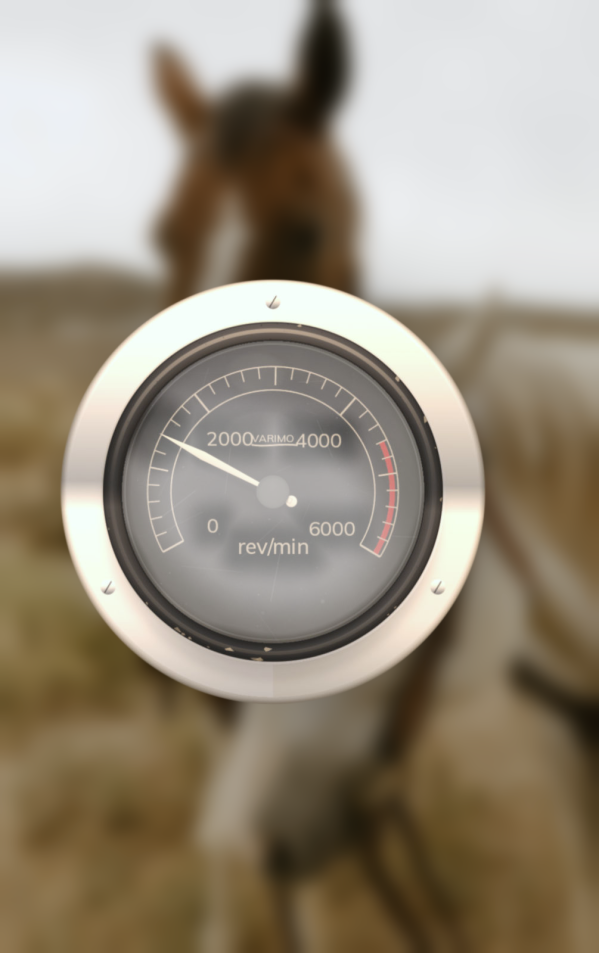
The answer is 1400 rpm
